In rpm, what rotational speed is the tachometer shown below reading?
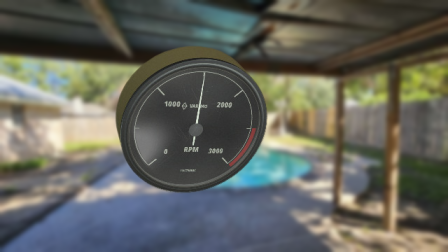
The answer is 1500 rpm
